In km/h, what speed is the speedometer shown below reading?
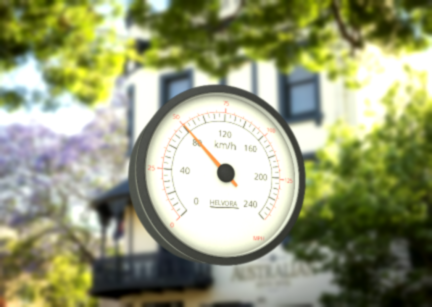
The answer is 80 km/h
